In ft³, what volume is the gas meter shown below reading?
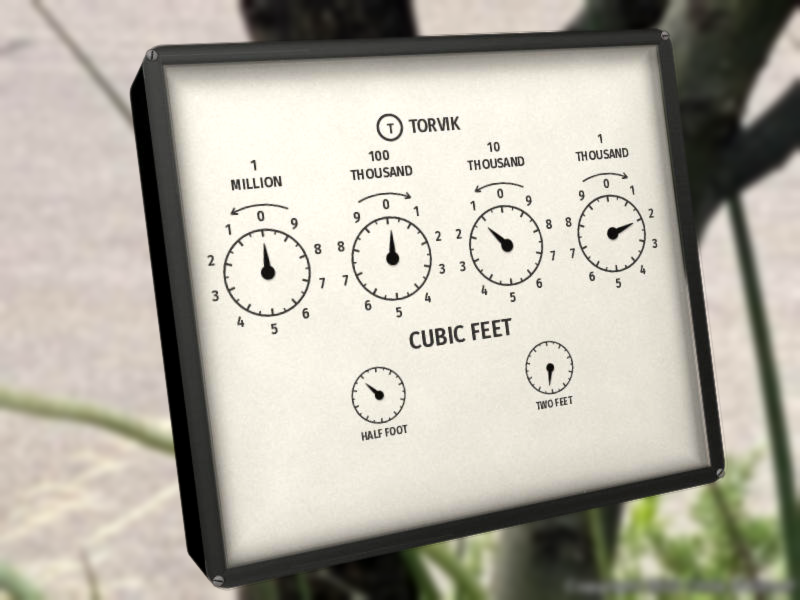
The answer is 1200 ft³
